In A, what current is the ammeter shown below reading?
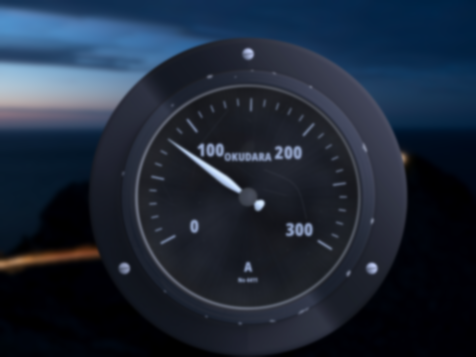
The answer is 80 A
